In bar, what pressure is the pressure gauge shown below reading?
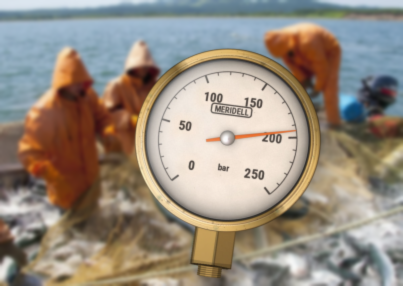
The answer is 195 bar
